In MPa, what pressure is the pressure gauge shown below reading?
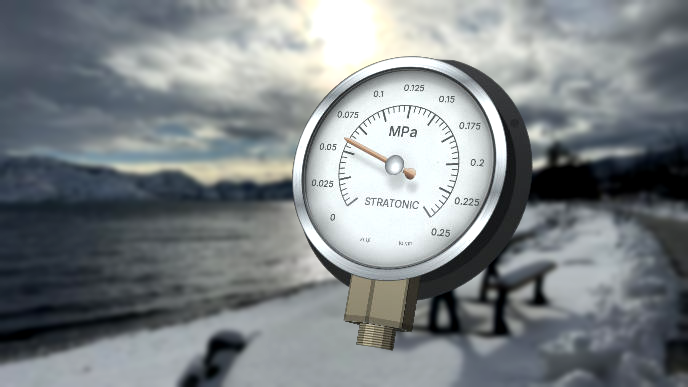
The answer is 0.06 MPa
